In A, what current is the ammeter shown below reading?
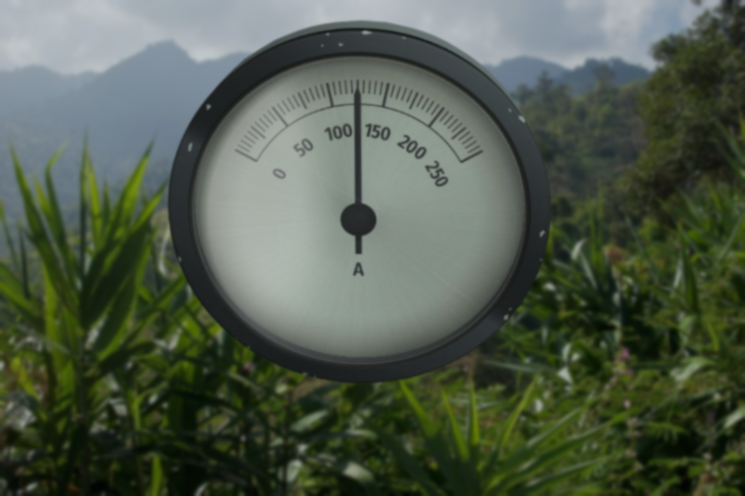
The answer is 125 A
